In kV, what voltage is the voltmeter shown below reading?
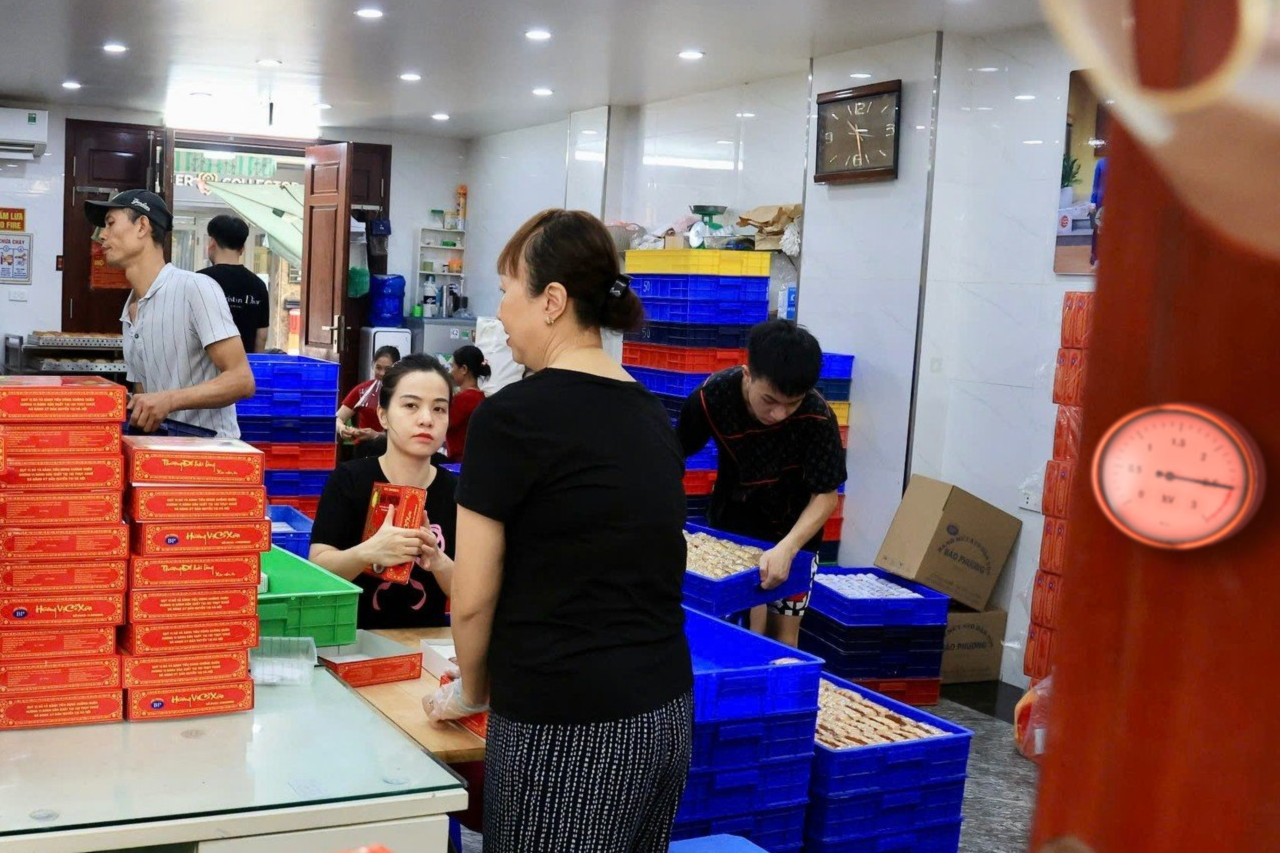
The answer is 2.5 kV
